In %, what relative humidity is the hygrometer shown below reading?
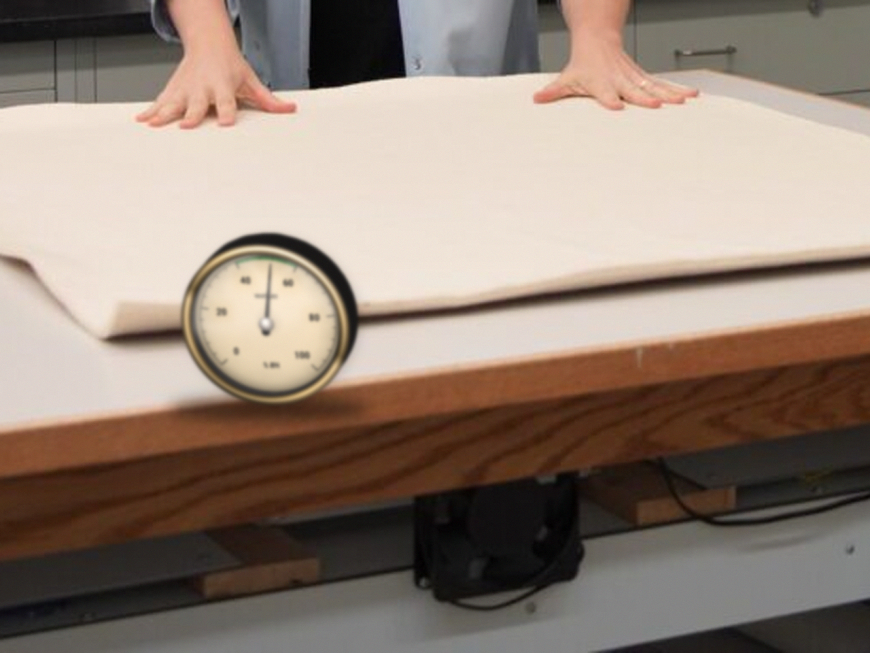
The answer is 52 %
